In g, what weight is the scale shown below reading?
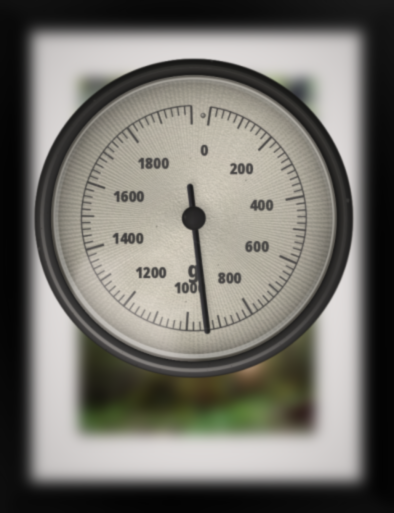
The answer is 940 g
